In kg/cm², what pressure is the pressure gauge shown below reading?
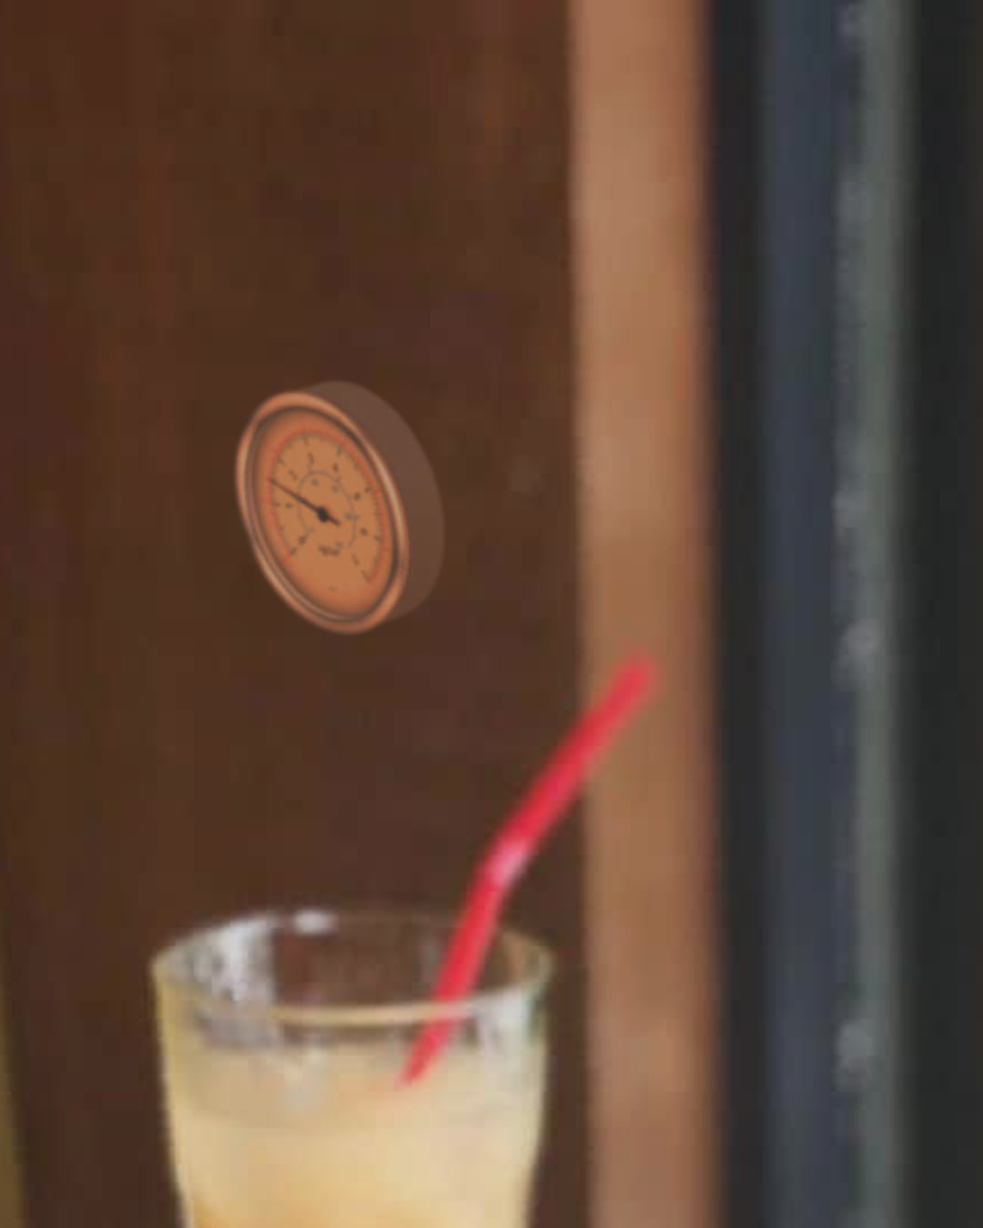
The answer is 1.5 kg/cm²
